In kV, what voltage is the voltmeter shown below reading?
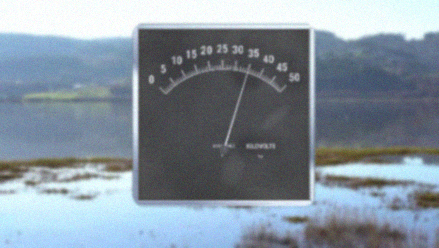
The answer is 35 kV
